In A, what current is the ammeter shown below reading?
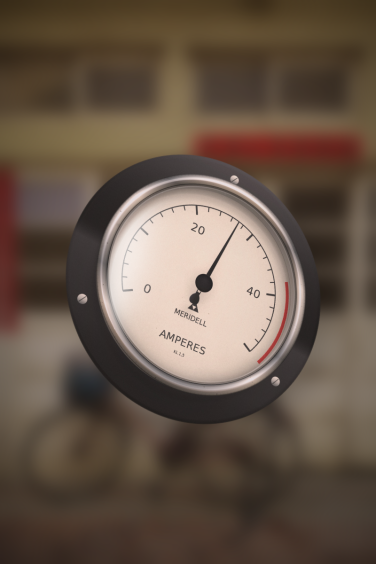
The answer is 27 A
